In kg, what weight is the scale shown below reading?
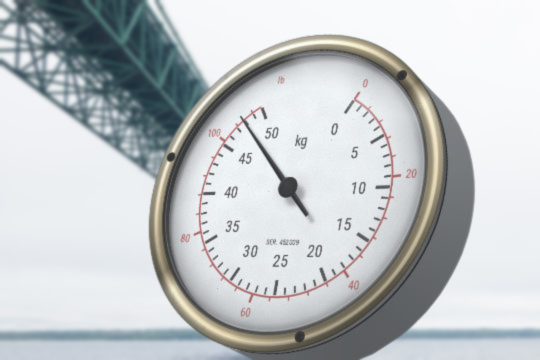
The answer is 48 kg
